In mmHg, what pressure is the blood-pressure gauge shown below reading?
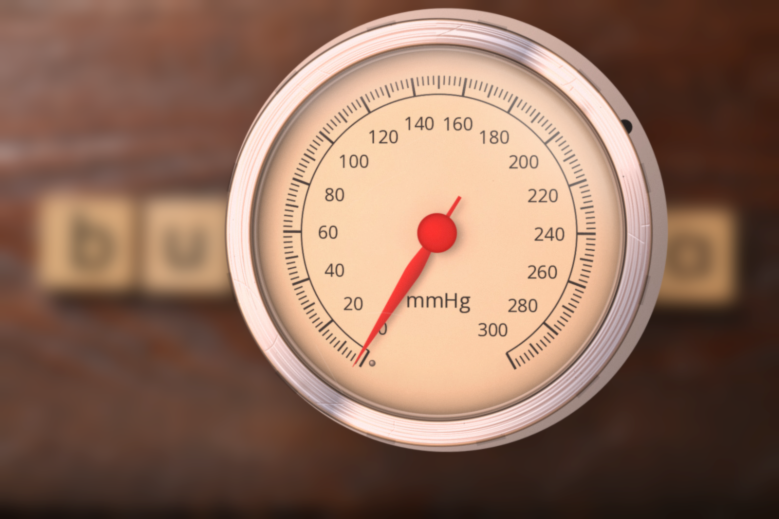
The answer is 2 mmHg
